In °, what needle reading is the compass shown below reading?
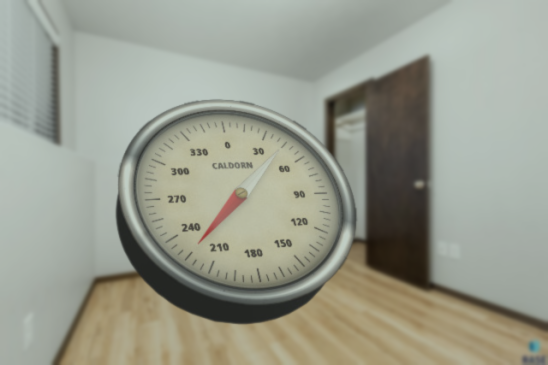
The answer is 225 °
